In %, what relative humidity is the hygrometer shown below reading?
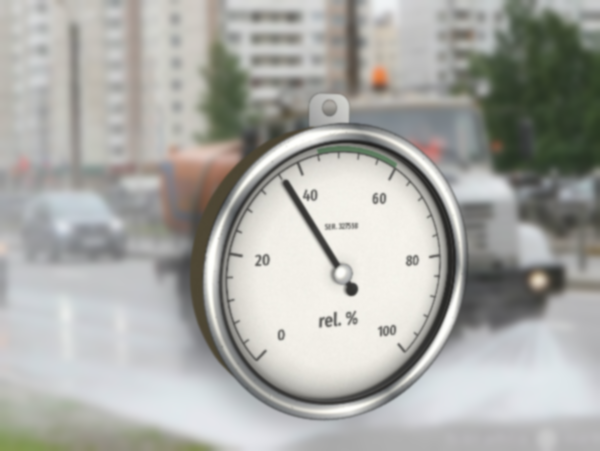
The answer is 36 %
